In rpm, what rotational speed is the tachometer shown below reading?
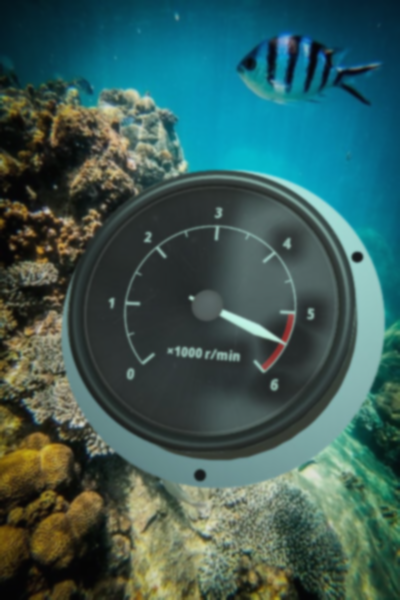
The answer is 5500 rpm
